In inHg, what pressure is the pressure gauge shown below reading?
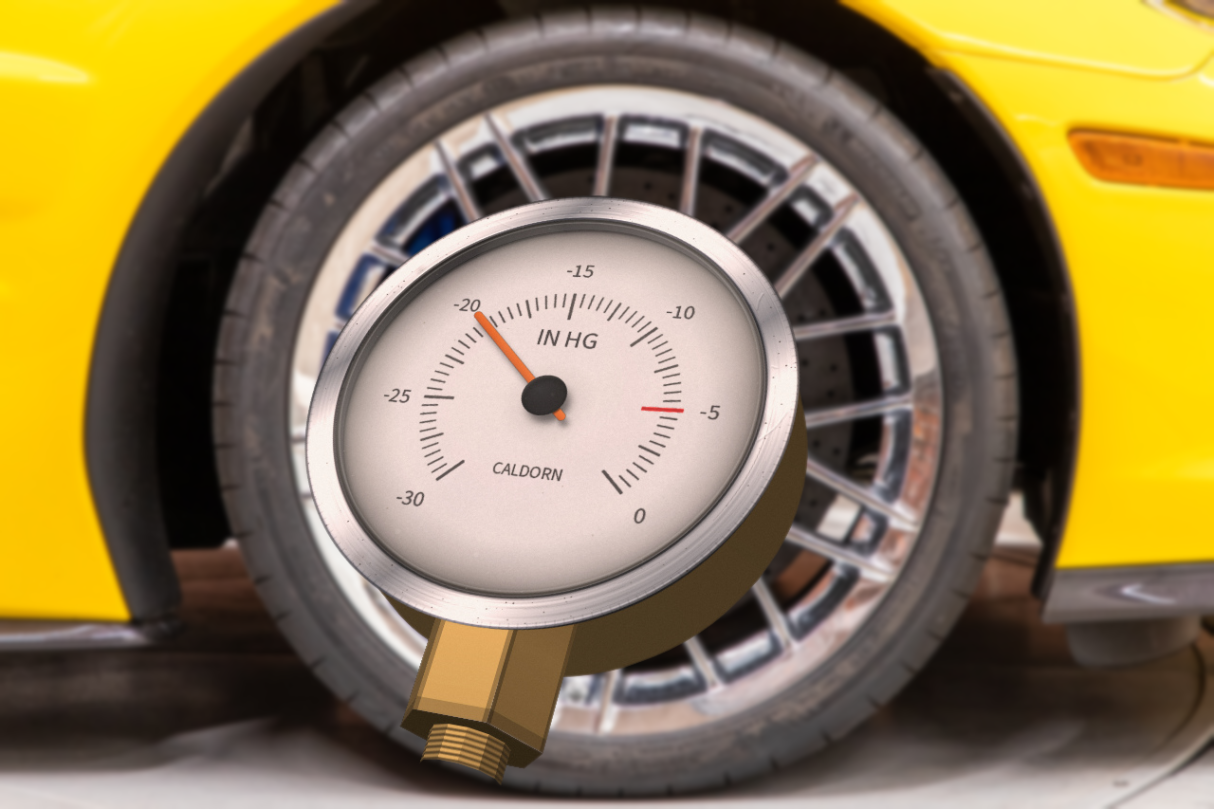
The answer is -20 inHg
